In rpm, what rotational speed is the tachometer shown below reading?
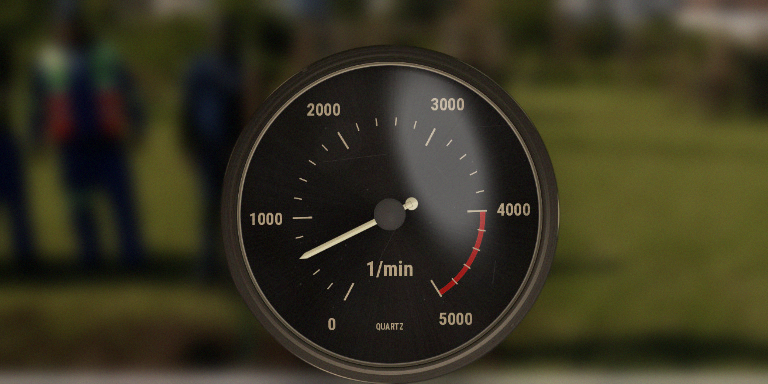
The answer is 600 rpm
